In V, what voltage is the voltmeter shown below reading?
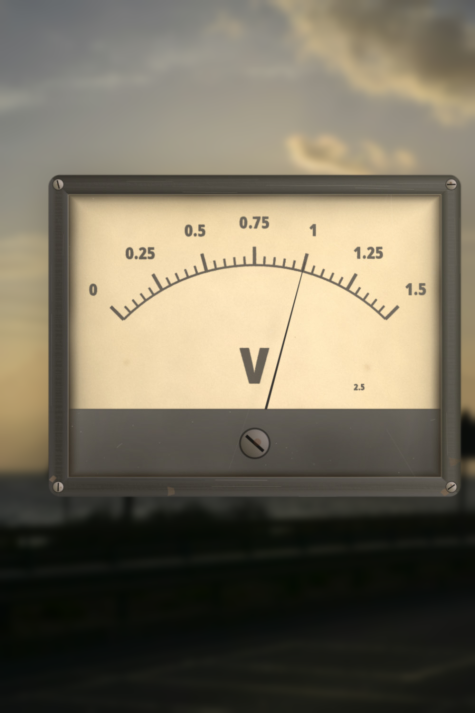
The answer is 1 V
